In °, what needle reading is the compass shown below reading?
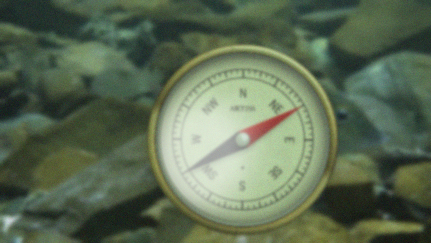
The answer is 60 °
